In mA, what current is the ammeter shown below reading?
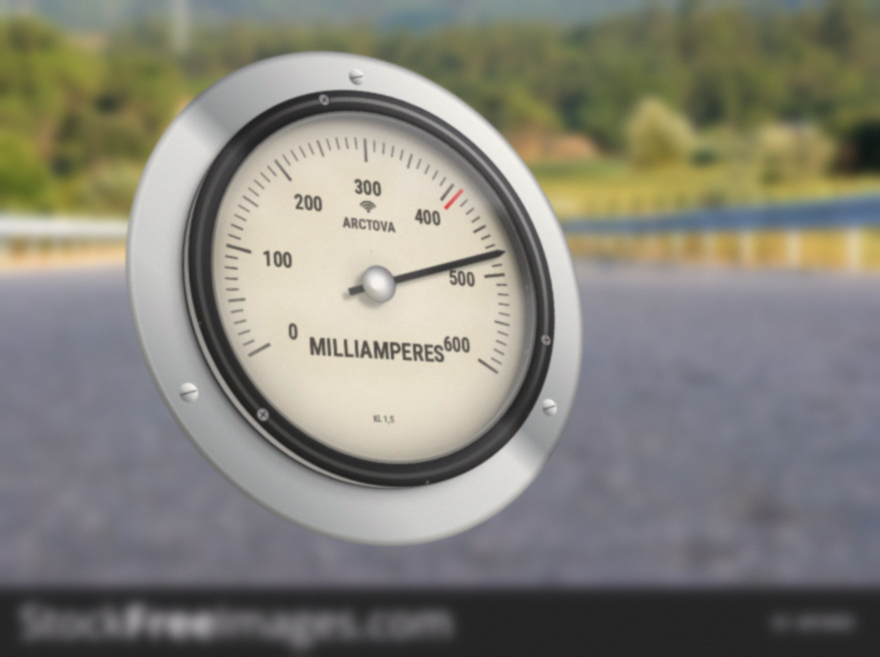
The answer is 480 mA
